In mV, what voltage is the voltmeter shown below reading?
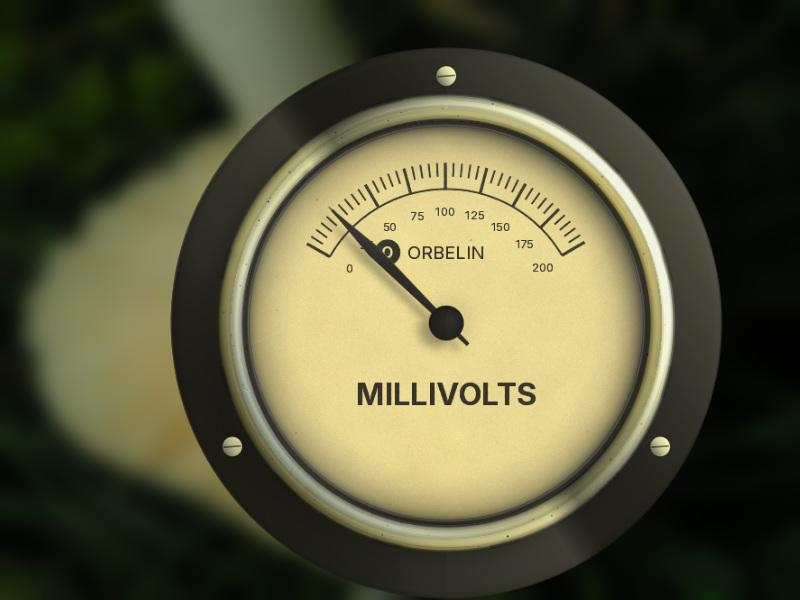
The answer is 25 mV
